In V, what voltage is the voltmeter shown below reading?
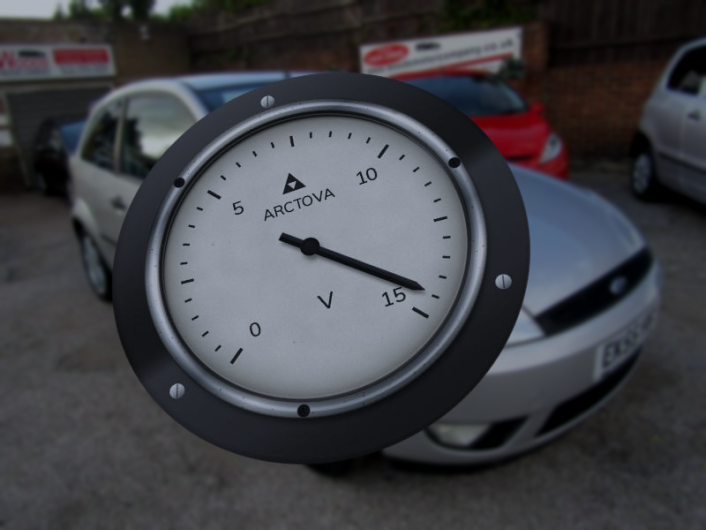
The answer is 14.5 V
